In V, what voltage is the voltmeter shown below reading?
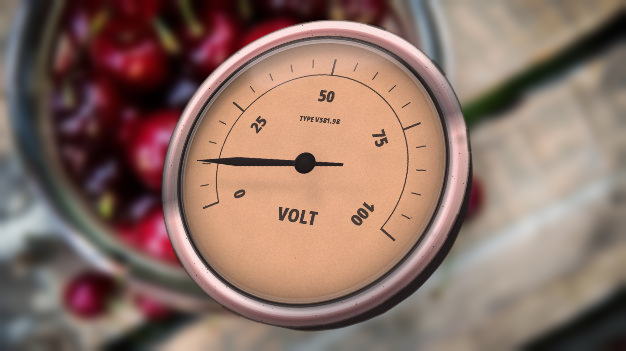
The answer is 10 V
